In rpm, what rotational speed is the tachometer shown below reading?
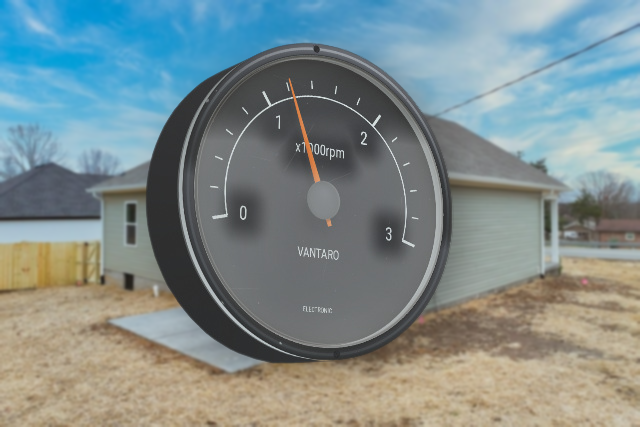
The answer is 1200 rpm
